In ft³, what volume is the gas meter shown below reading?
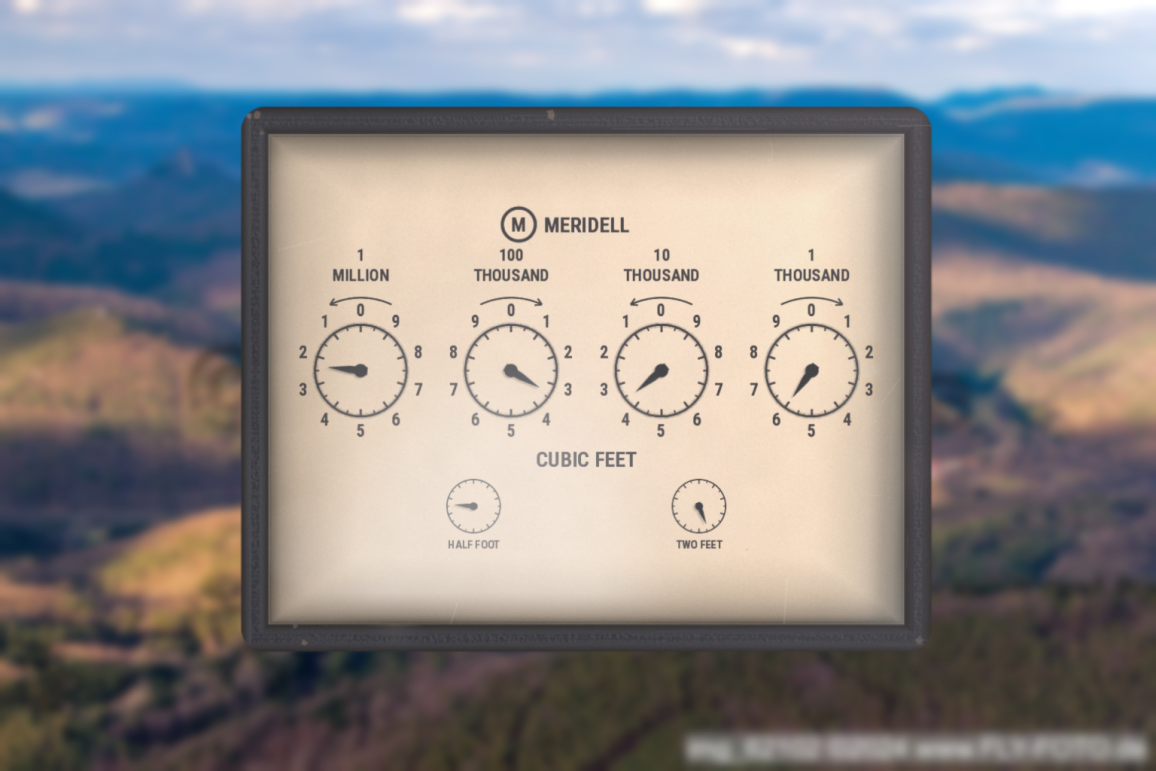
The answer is 233600 ft³
